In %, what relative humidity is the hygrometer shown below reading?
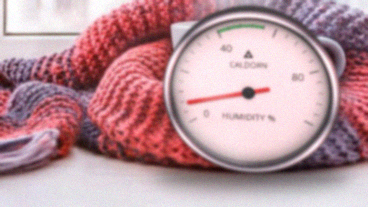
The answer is 8 %
